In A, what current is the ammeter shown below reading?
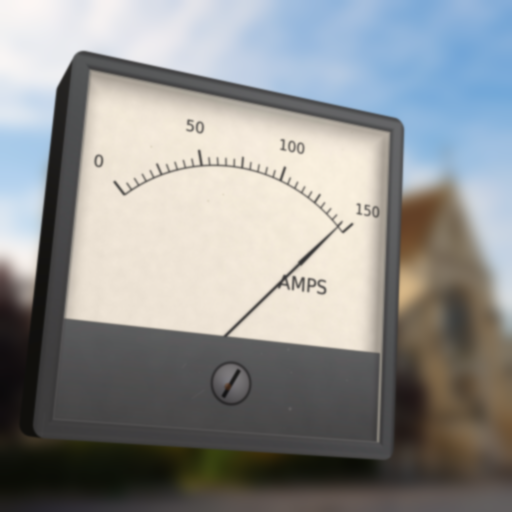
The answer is 145 A
